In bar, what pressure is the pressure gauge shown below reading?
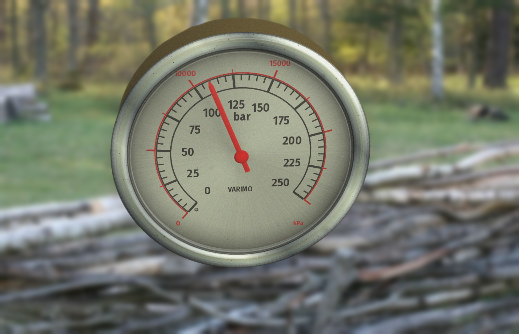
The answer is 110 bar
